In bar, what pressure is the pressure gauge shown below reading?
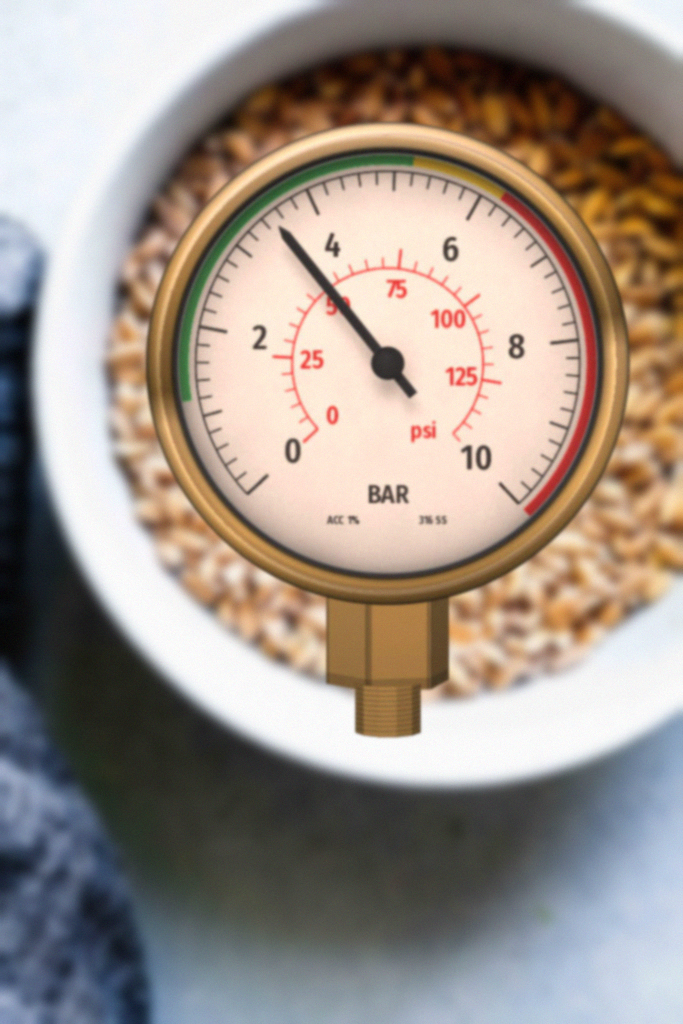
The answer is 3.5 bar
